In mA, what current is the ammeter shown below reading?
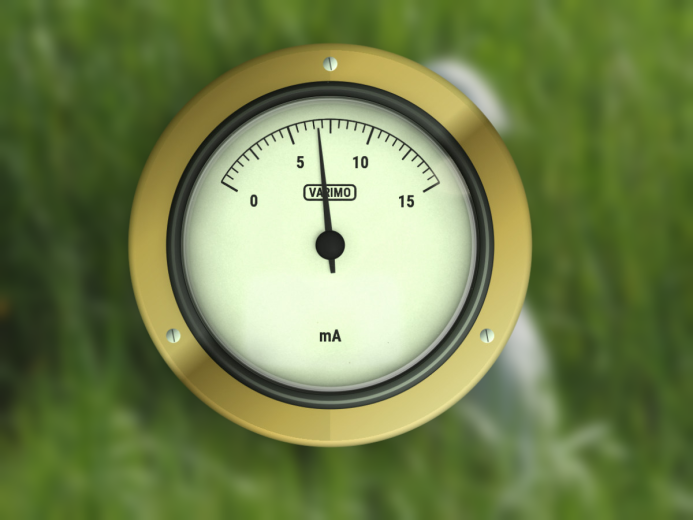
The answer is 6.75 mA
